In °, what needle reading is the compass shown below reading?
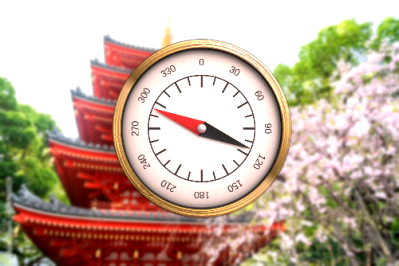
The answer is 292.5 °
